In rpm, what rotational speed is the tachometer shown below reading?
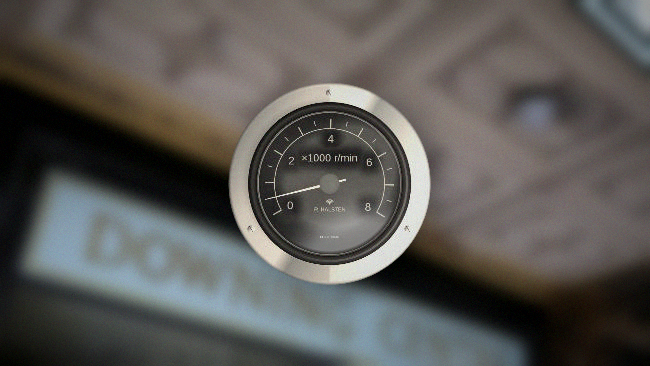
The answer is 500 rpm
